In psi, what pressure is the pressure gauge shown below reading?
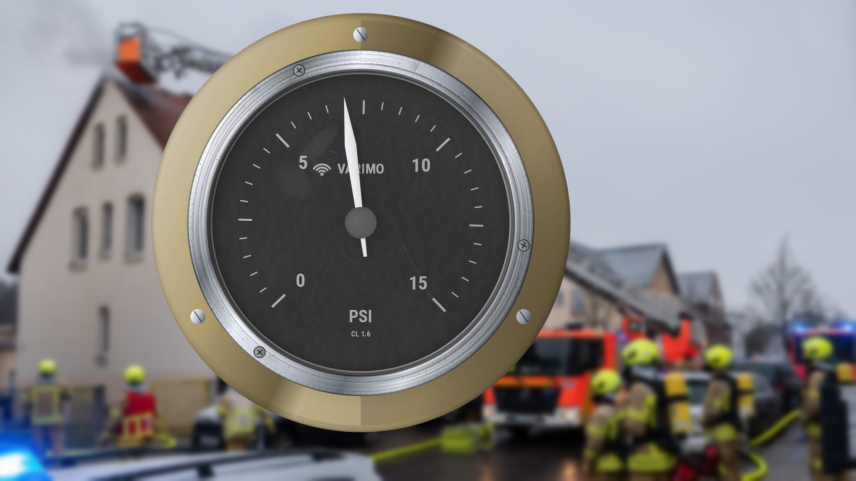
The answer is 7 psi
